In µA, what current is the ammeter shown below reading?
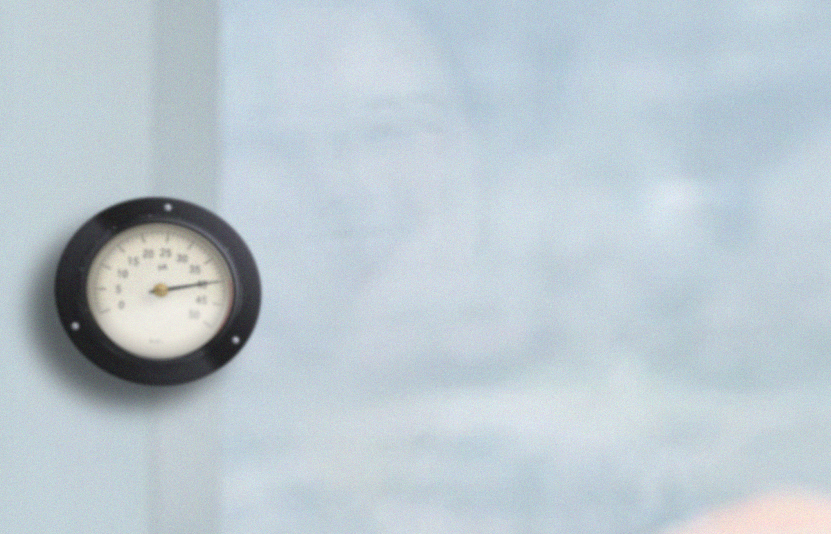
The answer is 40 µA
